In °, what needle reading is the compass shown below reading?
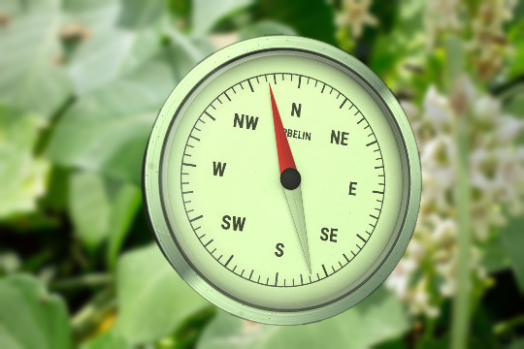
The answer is 340 °
